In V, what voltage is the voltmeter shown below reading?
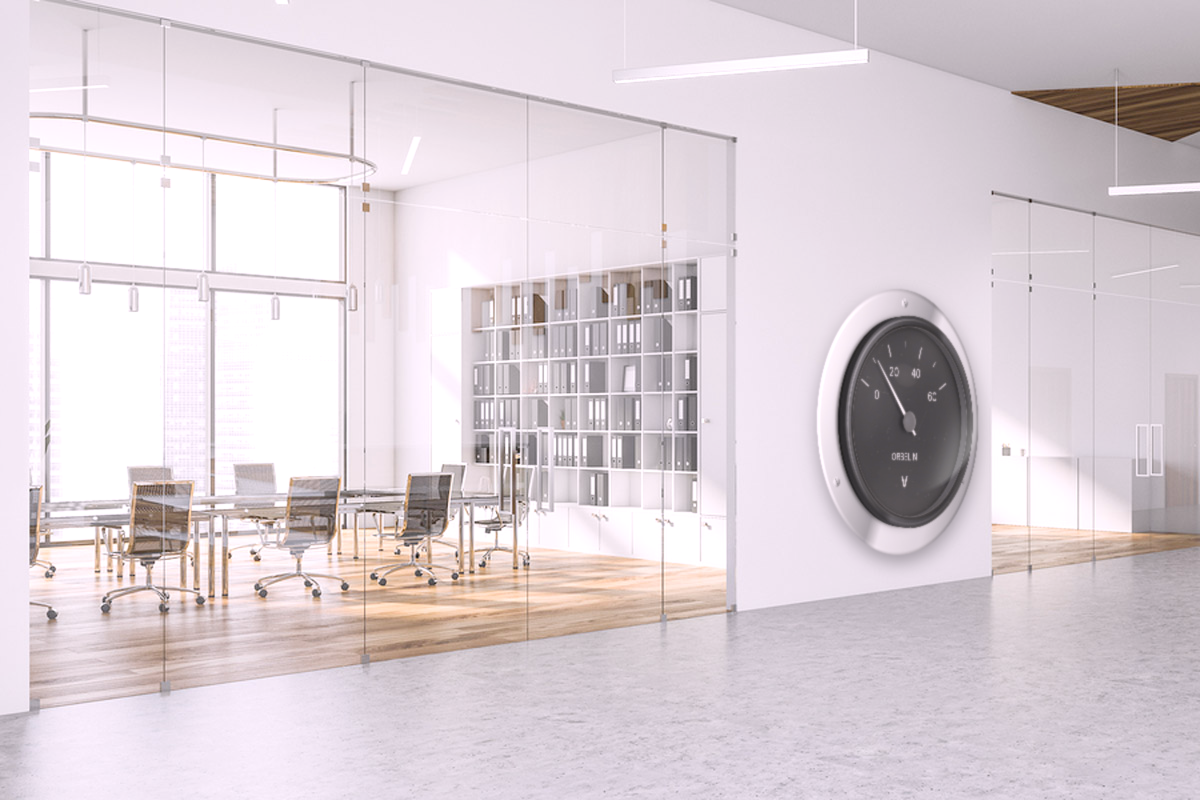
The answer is 10 V
